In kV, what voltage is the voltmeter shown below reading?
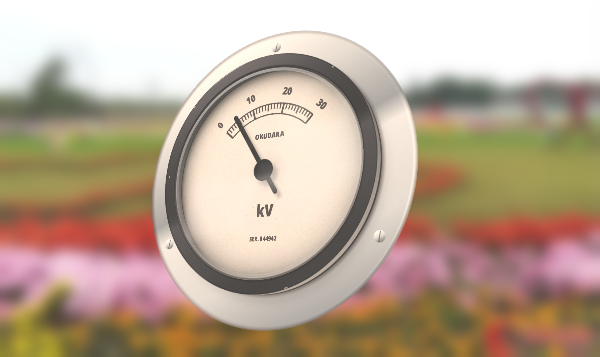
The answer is 5 kV
